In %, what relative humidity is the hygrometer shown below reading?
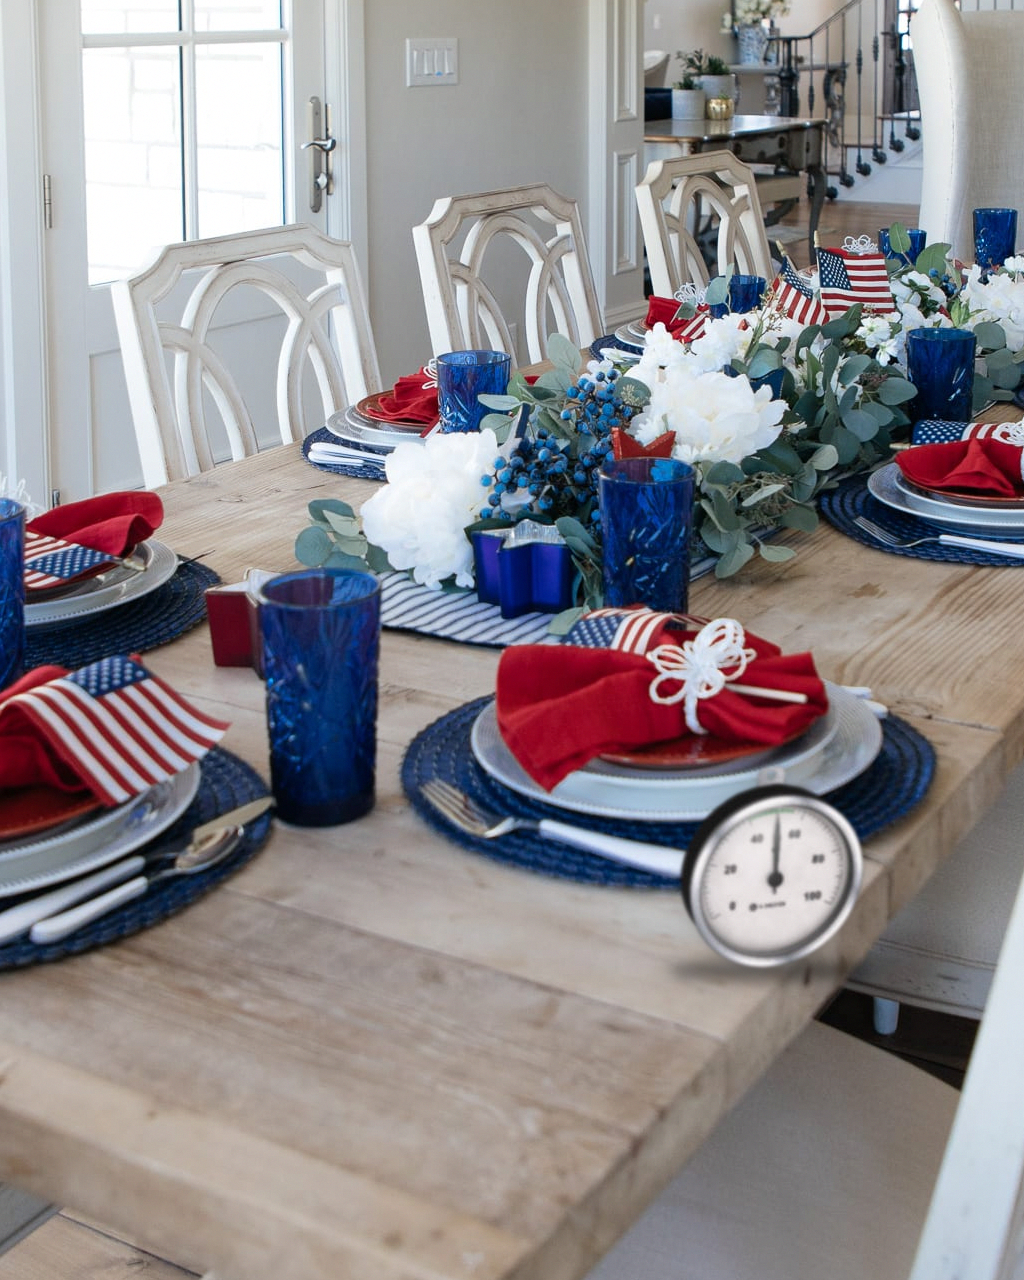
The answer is 50 %
